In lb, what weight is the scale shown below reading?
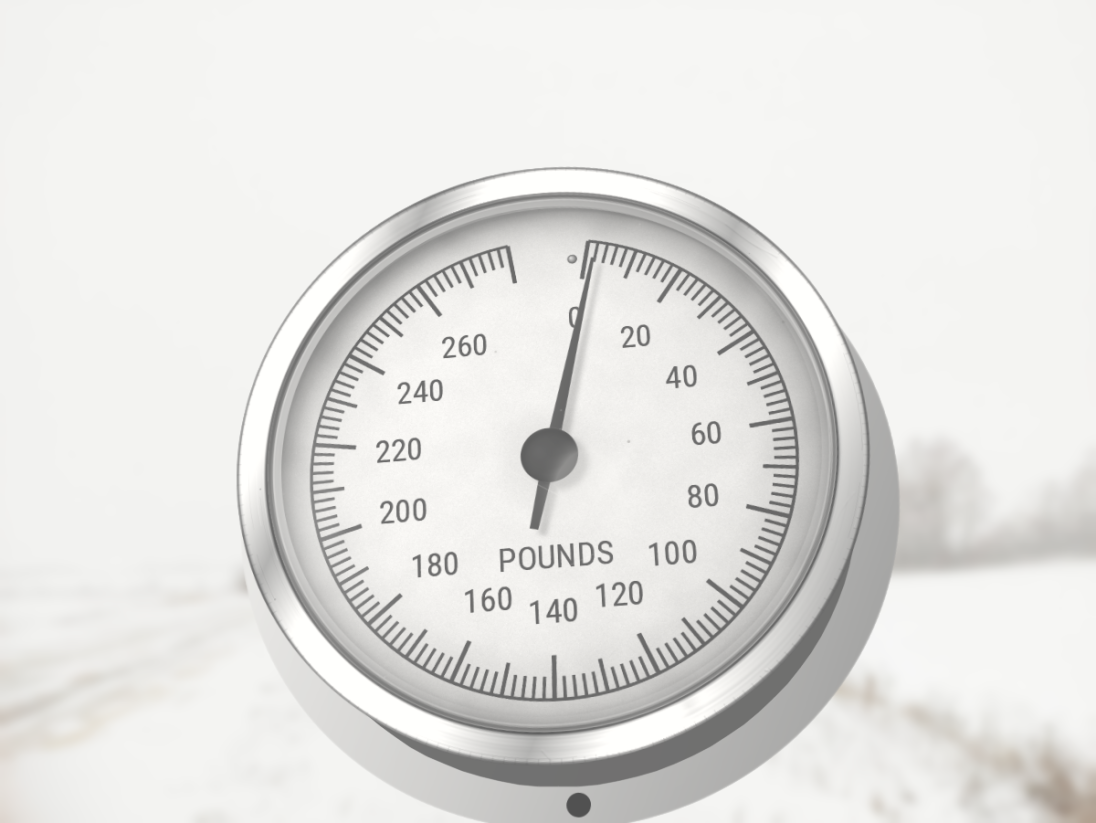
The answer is 2 lb
